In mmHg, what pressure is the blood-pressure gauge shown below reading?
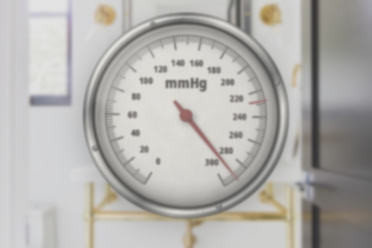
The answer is 290 mmHg
